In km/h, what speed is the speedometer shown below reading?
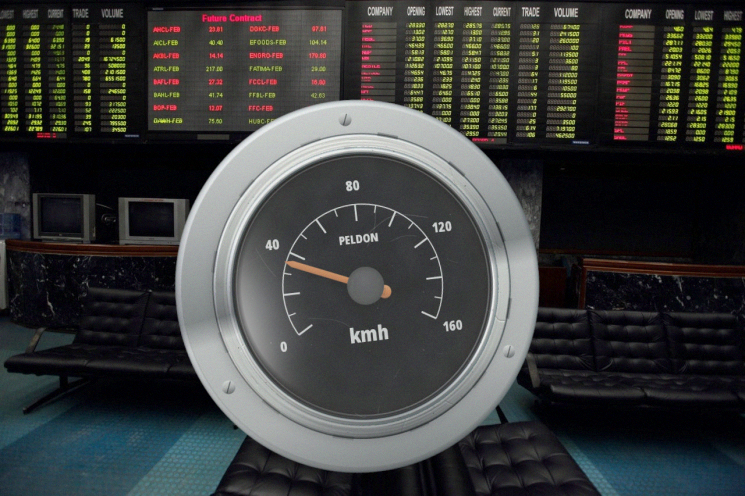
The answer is 35 km/h
